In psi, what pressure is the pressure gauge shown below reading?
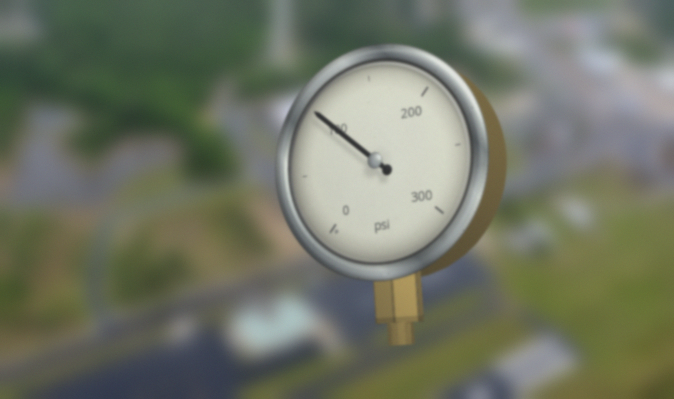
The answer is 100 psi
